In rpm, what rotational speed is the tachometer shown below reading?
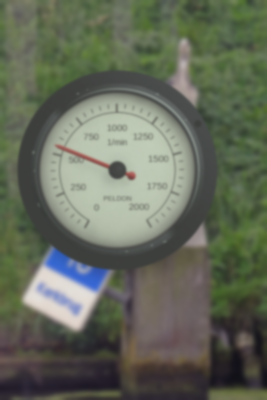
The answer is 550 rpm
